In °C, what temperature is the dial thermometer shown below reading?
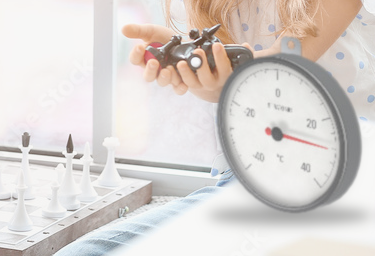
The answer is 28 °C
